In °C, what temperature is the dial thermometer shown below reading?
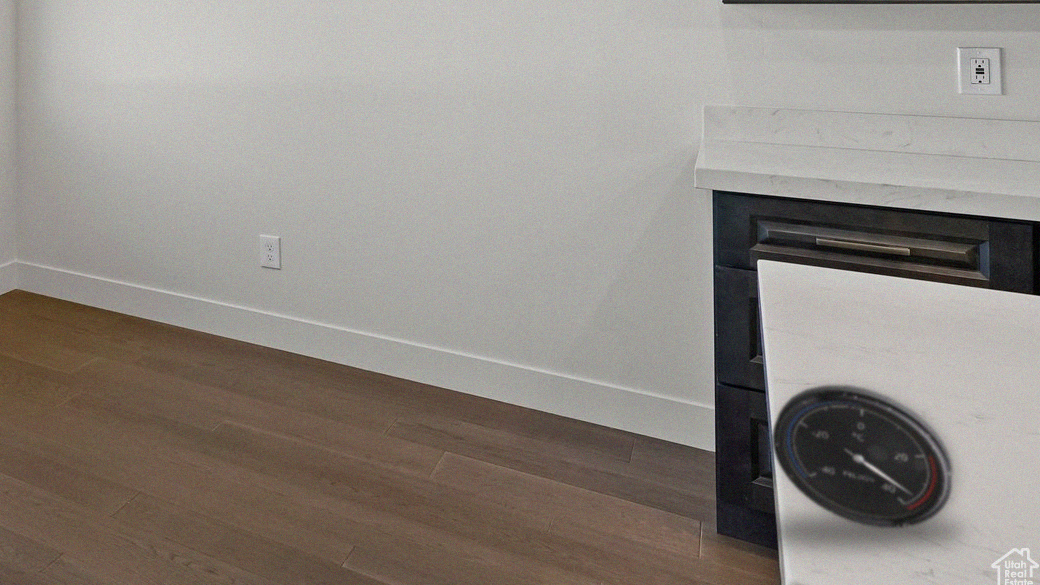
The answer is 35 °C
